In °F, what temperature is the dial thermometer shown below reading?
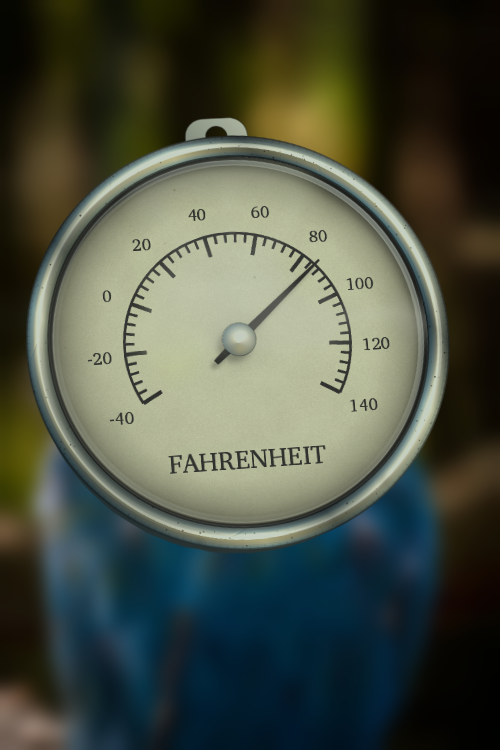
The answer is 86 °F
